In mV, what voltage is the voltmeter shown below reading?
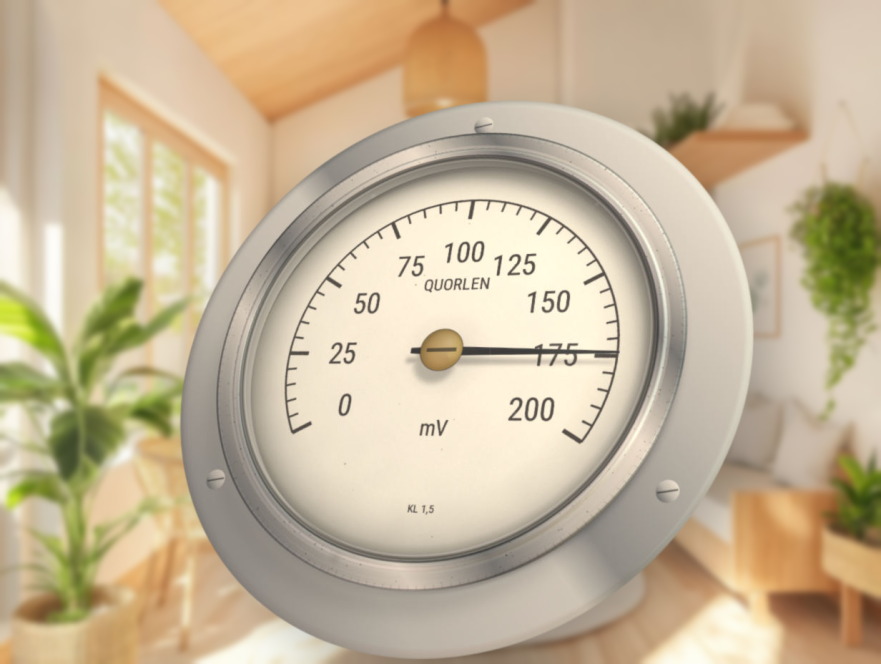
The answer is 175 mV
